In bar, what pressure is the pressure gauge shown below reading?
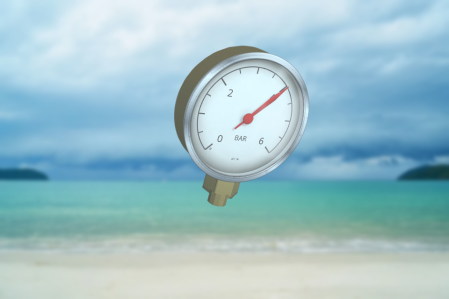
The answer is 4 bar
